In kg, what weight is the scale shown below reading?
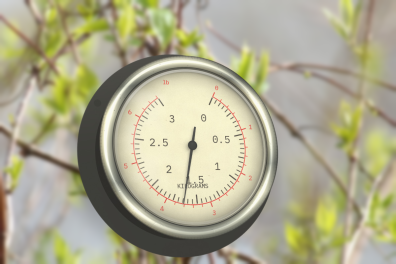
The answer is 1.65 kg
